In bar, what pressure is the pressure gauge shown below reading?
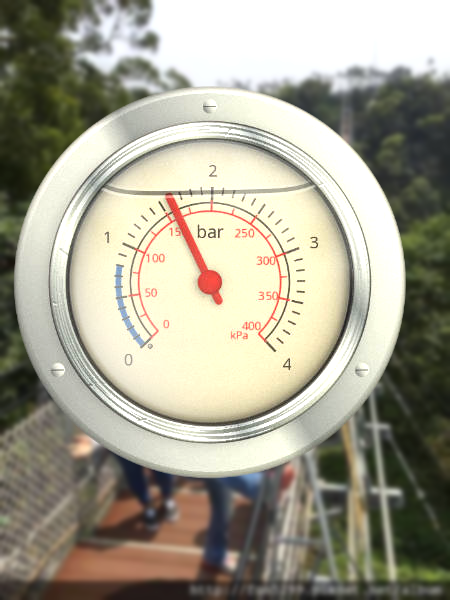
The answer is 1.6 bar
